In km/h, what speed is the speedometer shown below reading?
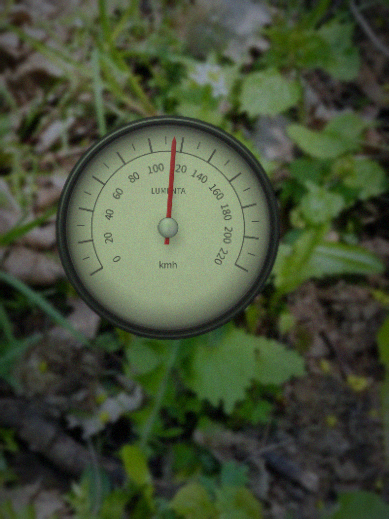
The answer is 115 km/h
